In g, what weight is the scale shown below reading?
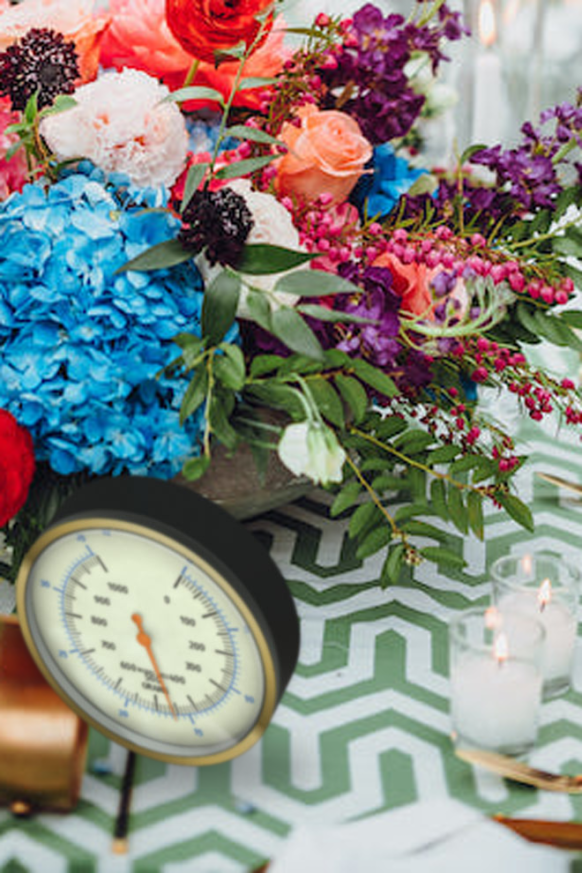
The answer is 450 g
